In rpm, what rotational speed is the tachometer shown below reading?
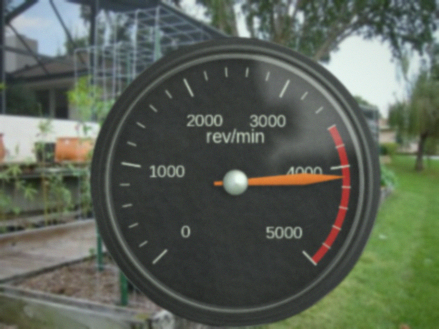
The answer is 4100 rpm
